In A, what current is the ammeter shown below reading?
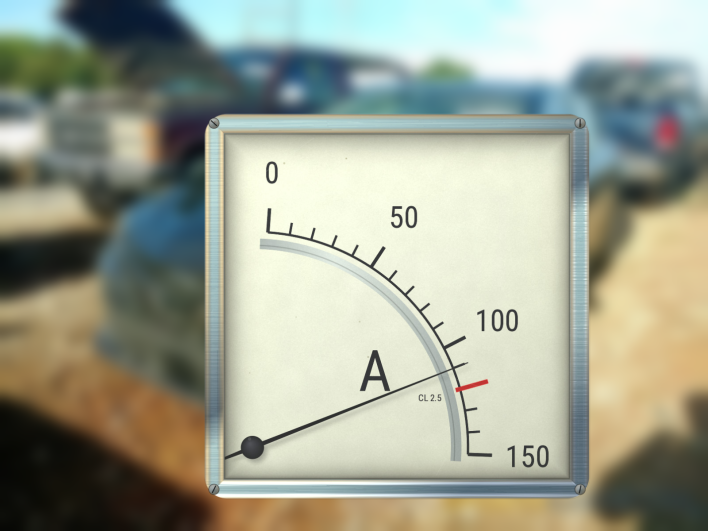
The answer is 110 A
